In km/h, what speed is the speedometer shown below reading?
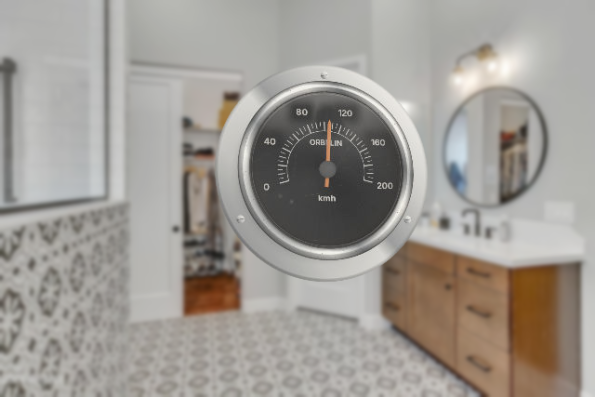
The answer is 105 km/h
